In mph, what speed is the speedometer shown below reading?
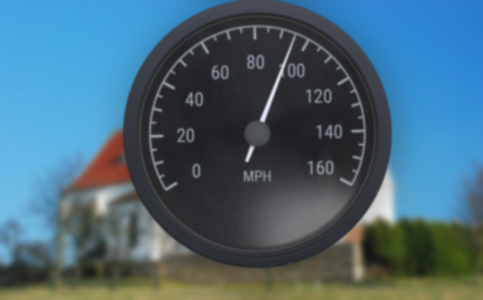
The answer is 95 mph
